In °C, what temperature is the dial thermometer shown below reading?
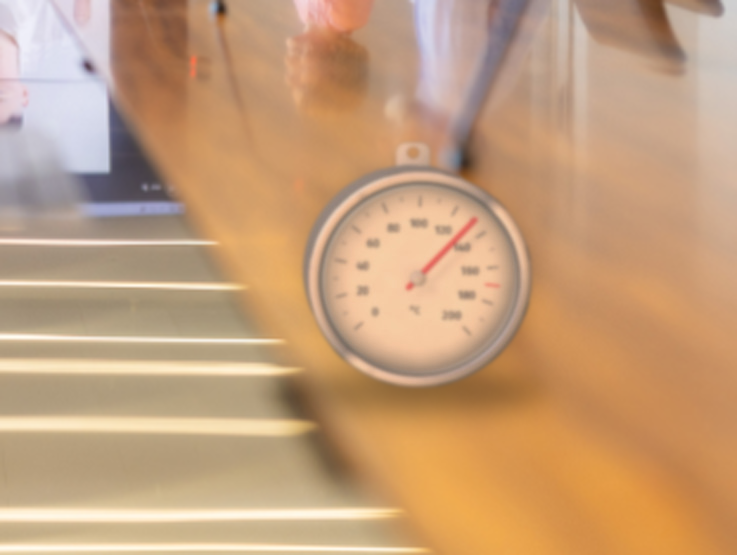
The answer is 130 °C
